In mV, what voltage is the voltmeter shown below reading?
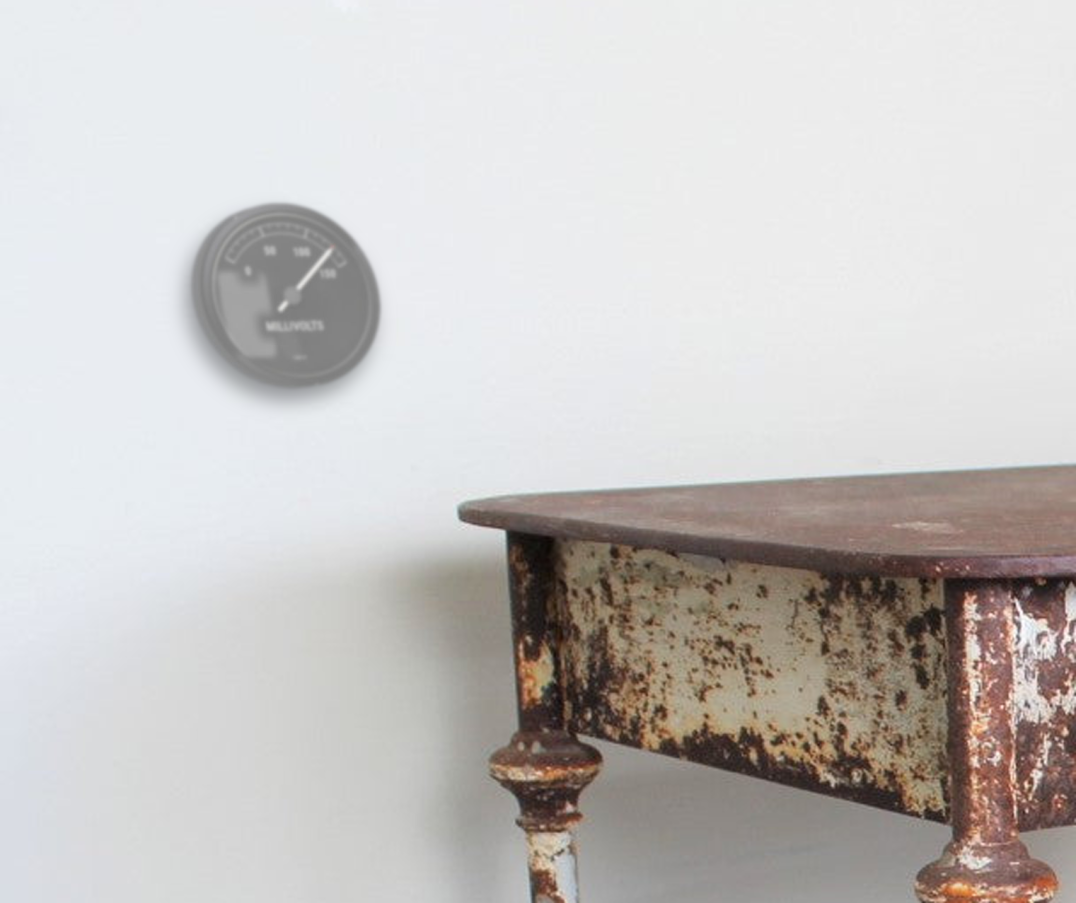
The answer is 130 mV
